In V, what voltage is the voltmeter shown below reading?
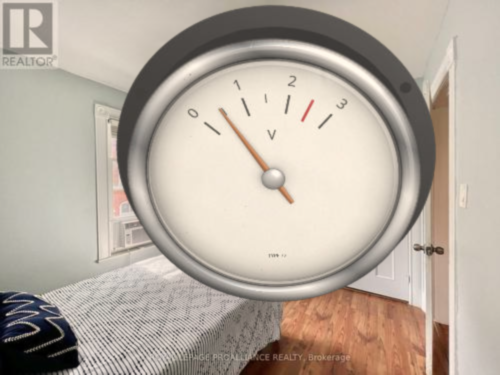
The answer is 0.5 V
